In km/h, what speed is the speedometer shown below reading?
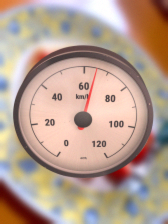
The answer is 65 km/h
